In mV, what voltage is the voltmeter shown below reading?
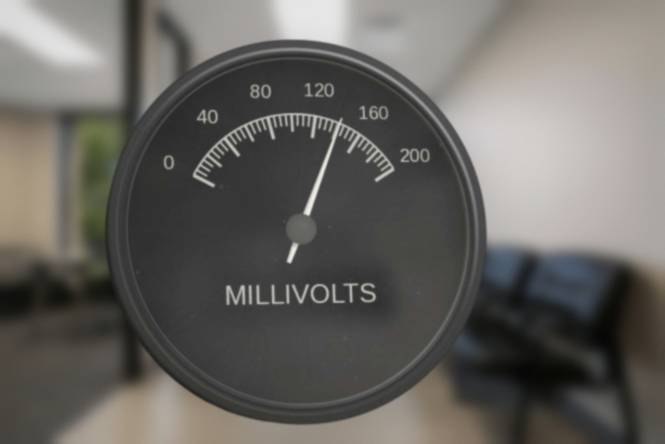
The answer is 140 mV
